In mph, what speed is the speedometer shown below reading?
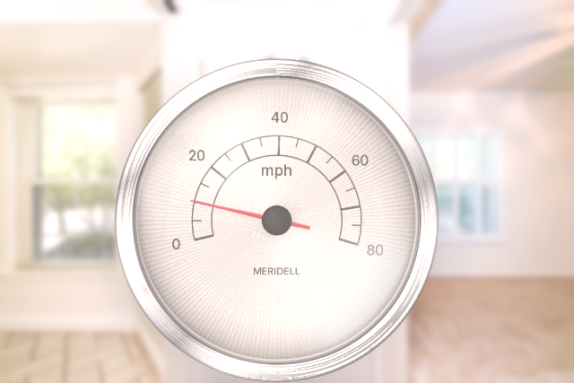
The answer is 10 mph
